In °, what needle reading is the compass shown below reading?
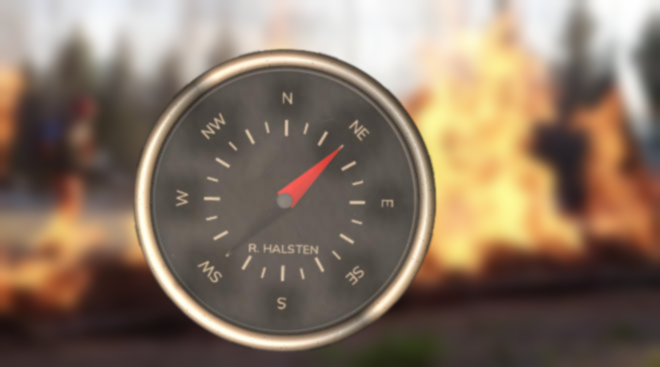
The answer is 45 °
